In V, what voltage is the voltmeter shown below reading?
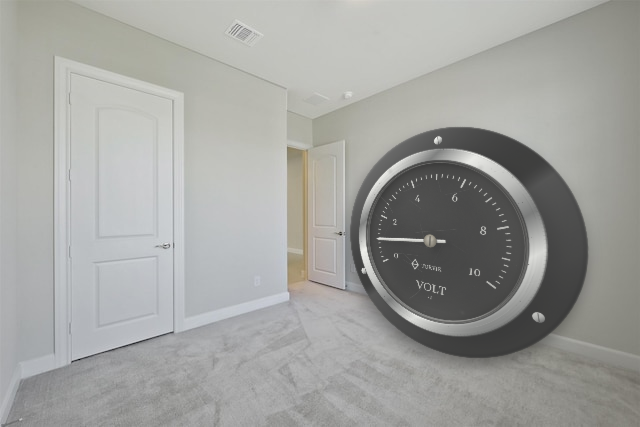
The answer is 1 V
